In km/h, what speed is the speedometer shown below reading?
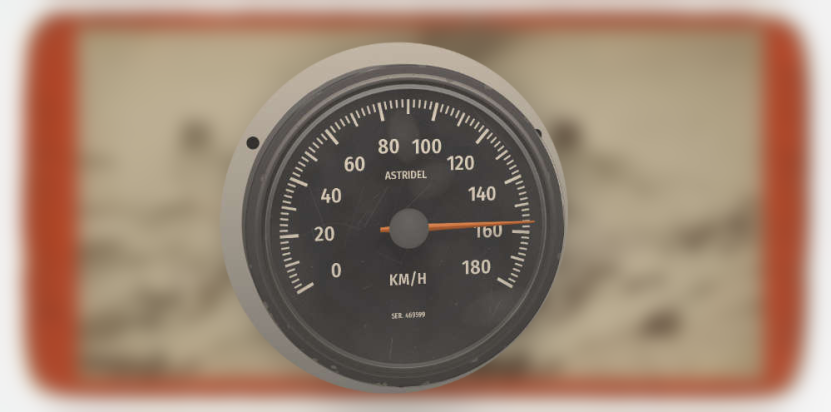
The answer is 156 km/h
